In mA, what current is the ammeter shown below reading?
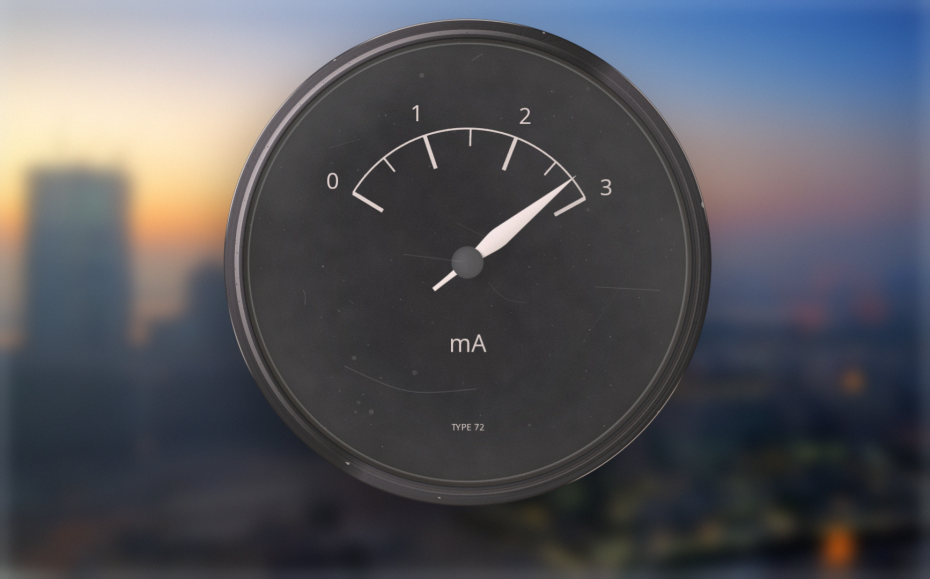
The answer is 2.75 mA
